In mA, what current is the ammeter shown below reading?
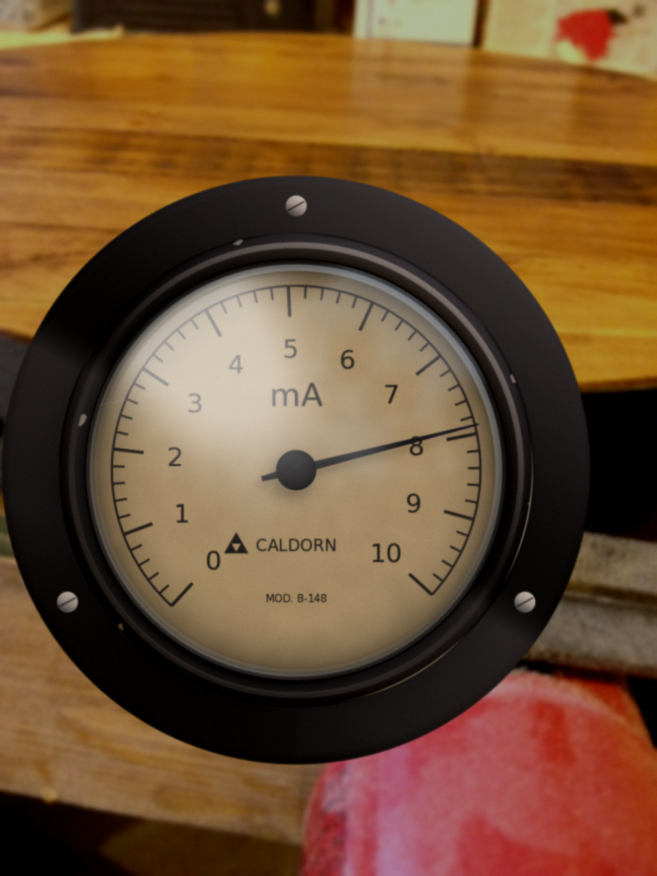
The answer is 7.9 mA
